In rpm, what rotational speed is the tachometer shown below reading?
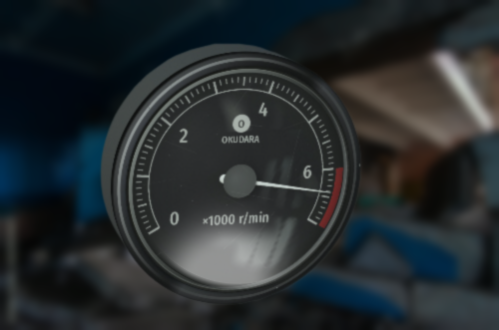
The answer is 6400 rpm
